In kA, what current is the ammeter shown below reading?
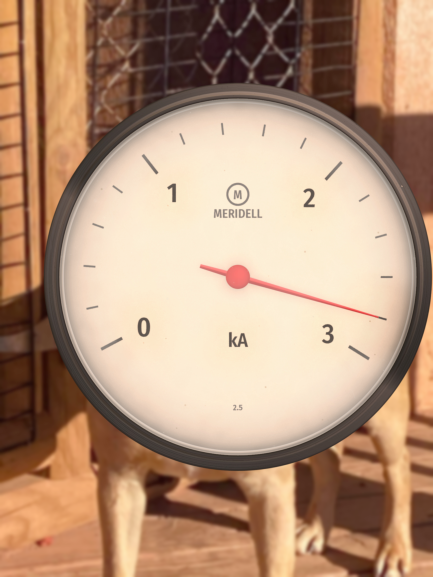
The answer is 2.8 kA
